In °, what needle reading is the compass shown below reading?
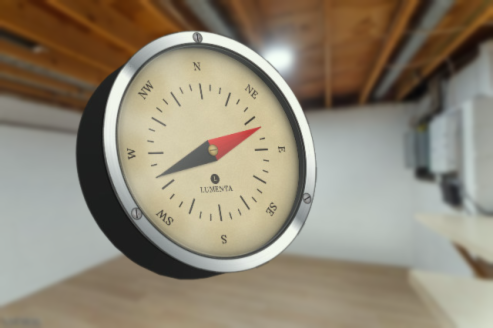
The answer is 70 °
